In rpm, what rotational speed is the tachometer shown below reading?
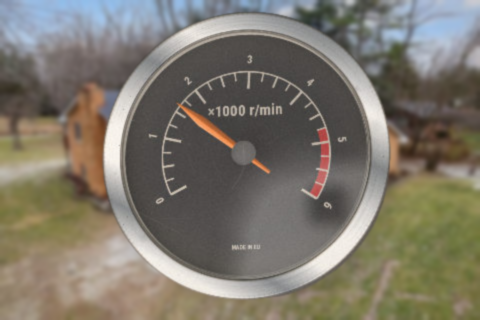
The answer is 1625 rpm
